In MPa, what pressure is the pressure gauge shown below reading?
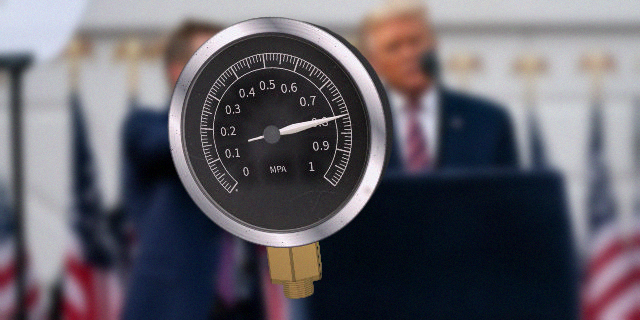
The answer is 0.8 MPa
